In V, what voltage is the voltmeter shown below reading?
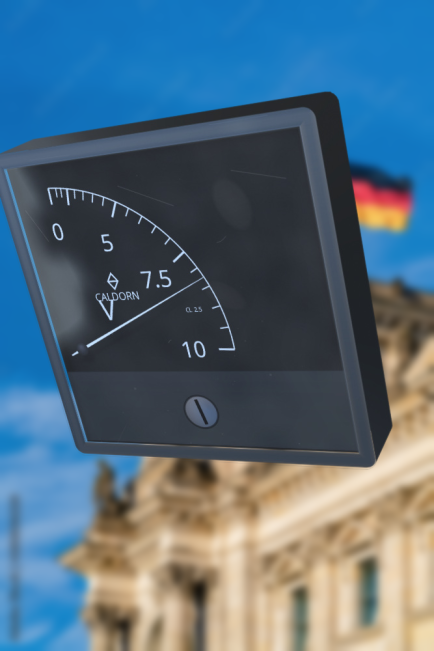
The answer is 8.25 V
